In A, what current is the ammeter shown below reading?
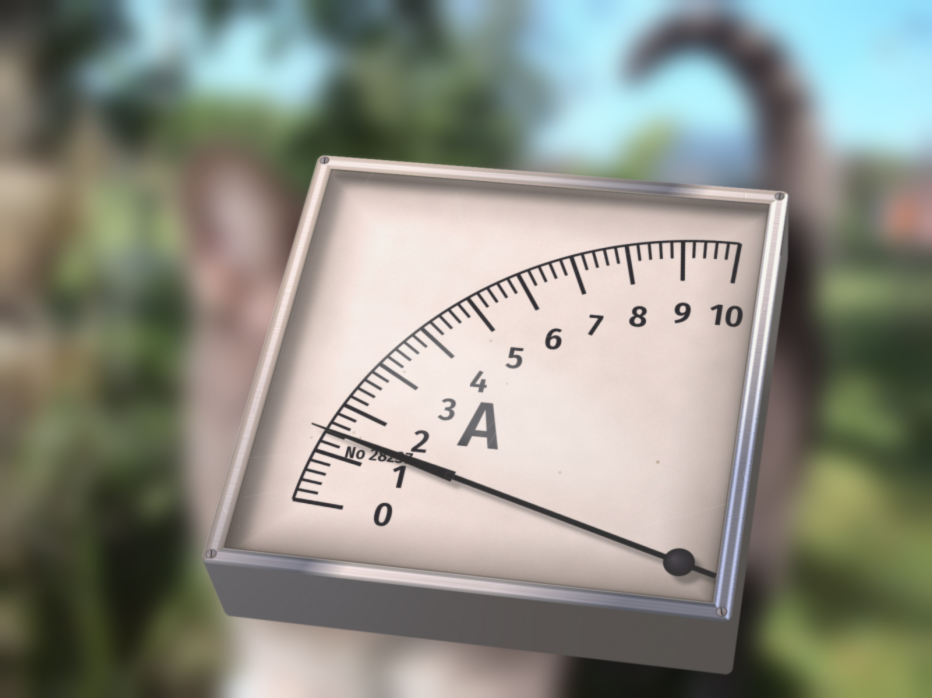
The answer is 1.4 A
